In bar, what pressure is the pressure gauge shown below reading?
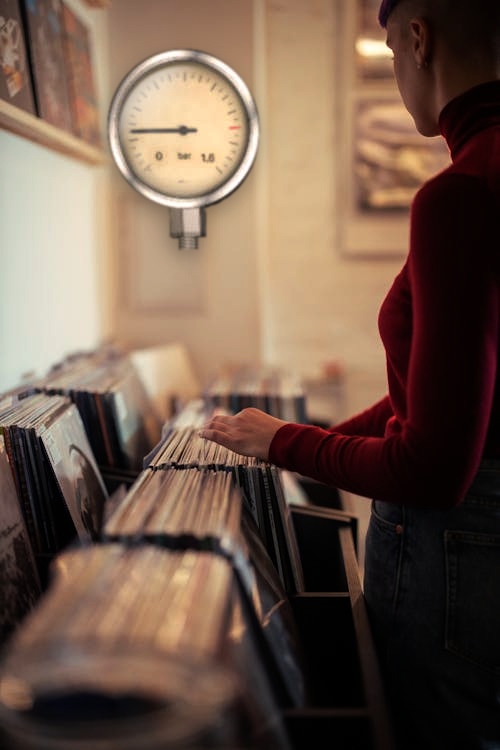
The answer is 0.25 bar
